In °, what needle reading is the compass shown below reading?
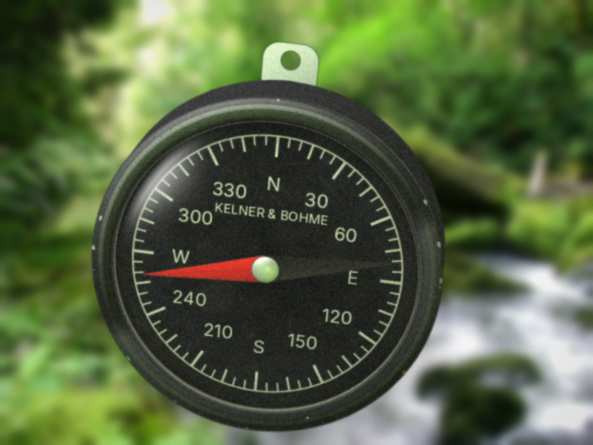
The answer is 260 °
